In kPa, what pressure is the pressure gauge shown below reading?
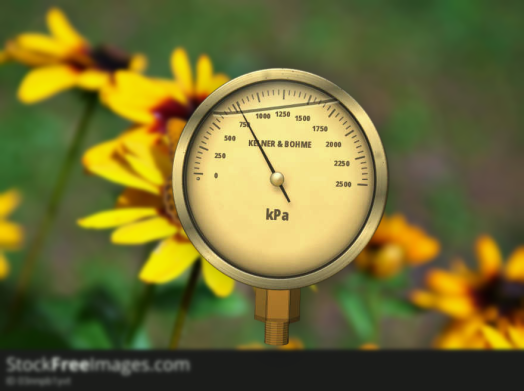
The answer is 800 kPa
